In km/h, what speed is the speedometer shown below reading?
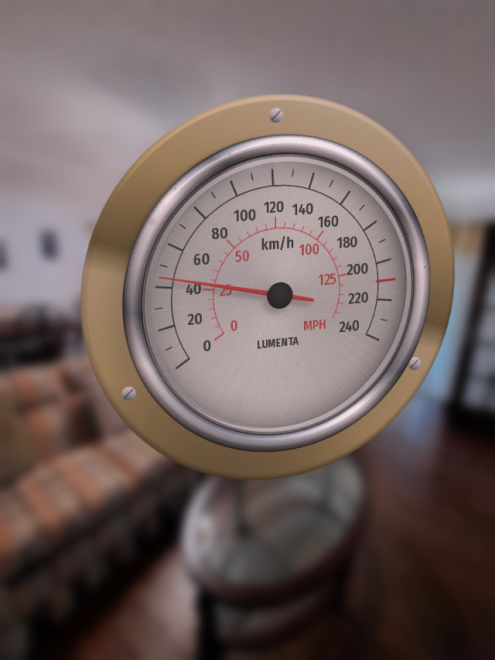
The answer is 45 km/h
